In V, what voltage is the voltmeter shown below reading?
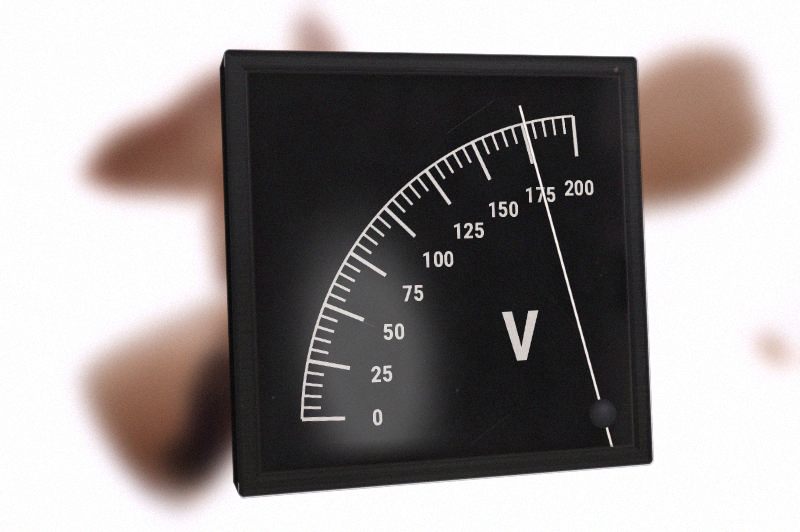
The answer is 175 V
